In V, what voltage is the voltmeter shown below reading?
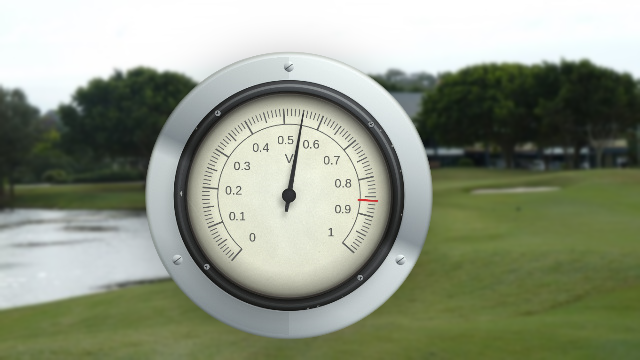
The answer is 0.55 V
